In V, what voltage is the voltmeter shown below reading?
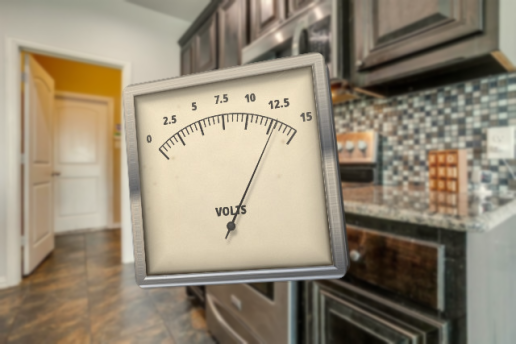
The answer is 13 V
